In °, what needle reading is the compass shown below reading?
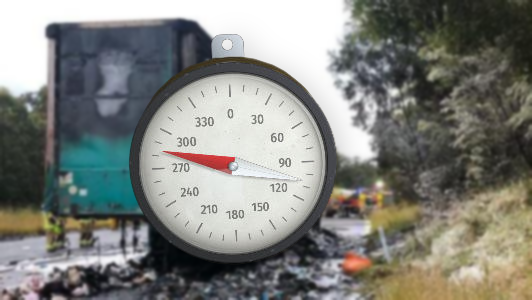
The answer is 285 °
